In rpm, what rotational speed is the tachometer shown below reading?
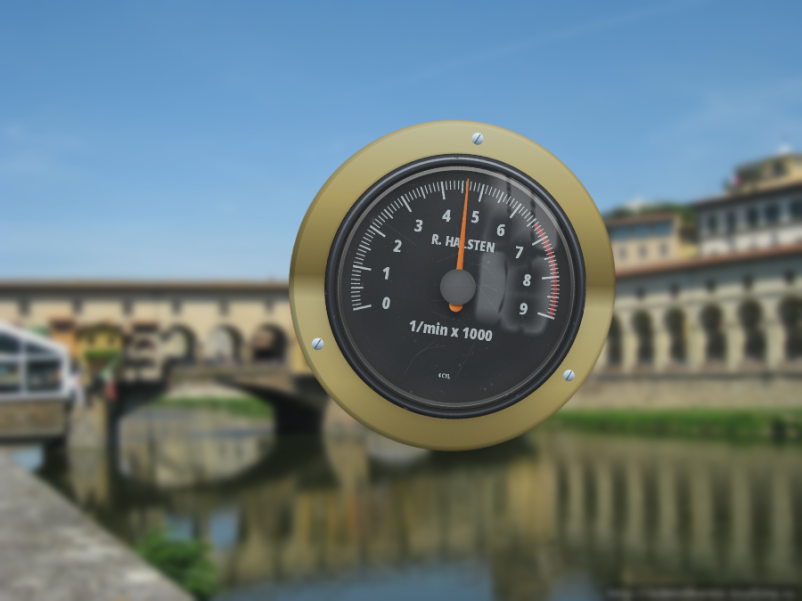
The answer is 4600 rpm
